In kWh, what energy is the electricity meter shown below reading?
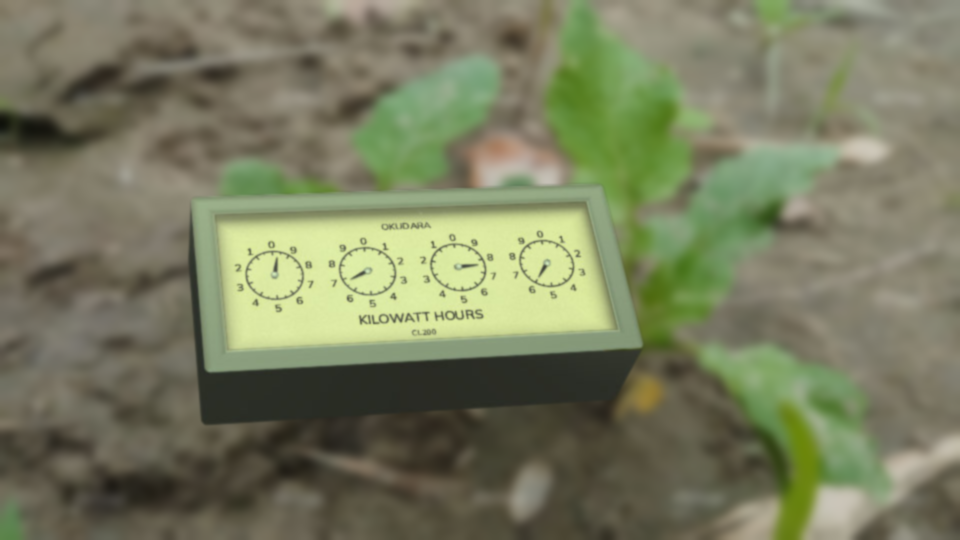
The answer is 9676 kWh
